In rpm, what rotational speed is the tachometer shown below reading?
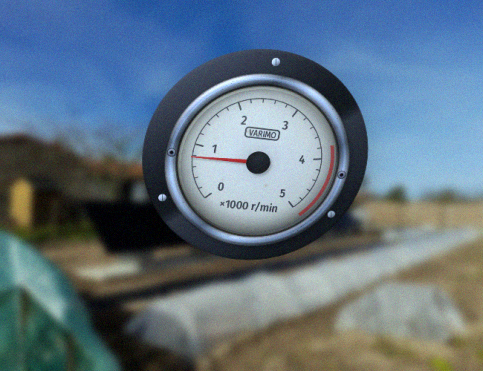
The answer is 800 rpm
